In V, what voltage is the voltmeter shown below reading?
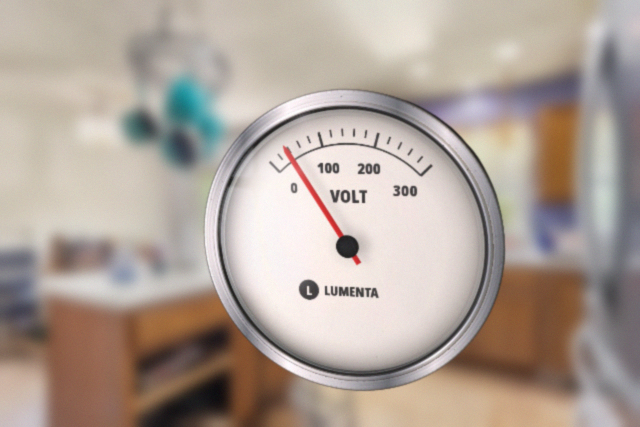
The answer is 40 V
